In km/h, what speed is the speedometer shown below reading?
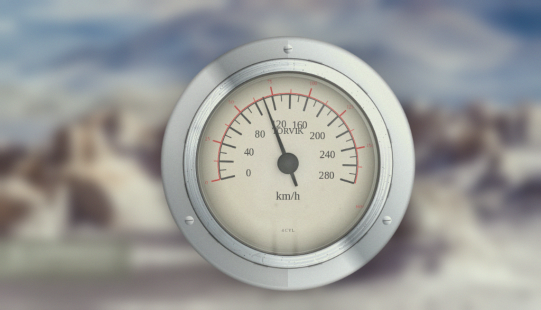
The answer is 110 km/h
